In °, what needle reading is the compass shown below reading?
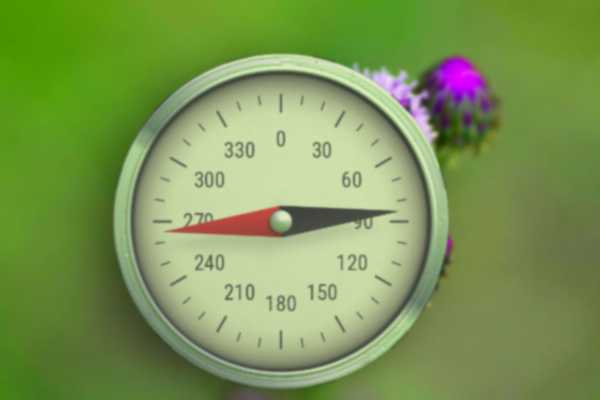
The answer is 265 °
